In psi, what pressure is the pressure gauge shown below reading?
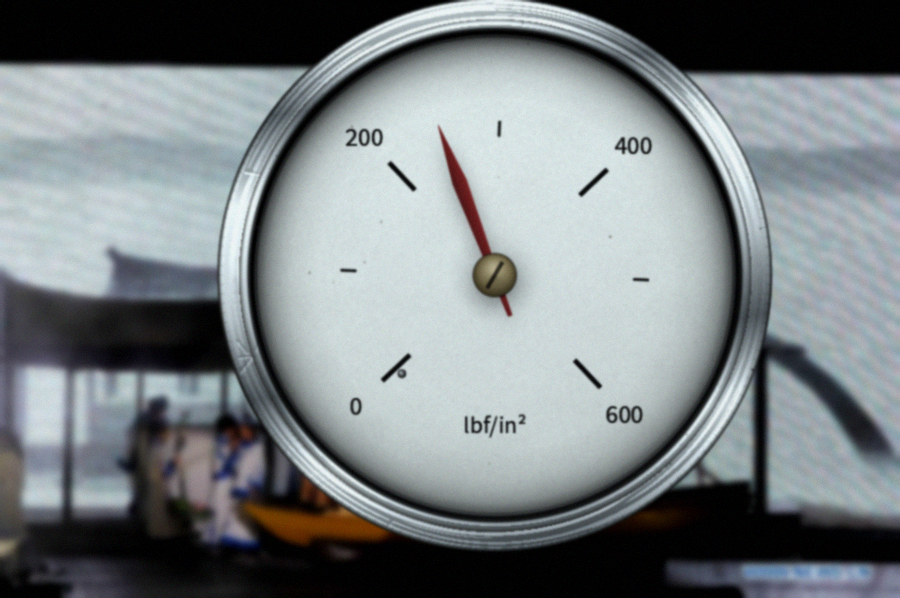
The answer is 250 psi
